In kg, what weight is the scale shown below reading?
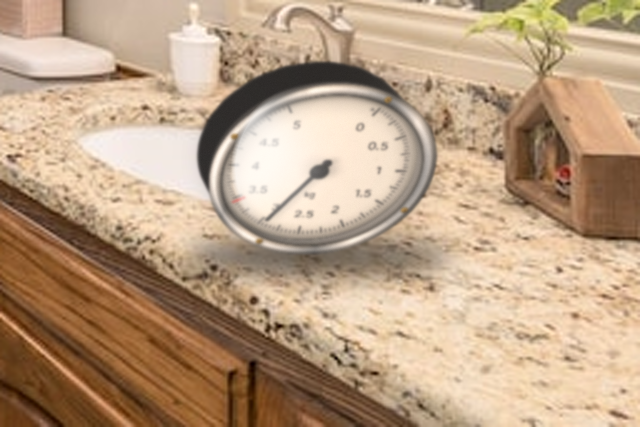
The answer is 3 kg
